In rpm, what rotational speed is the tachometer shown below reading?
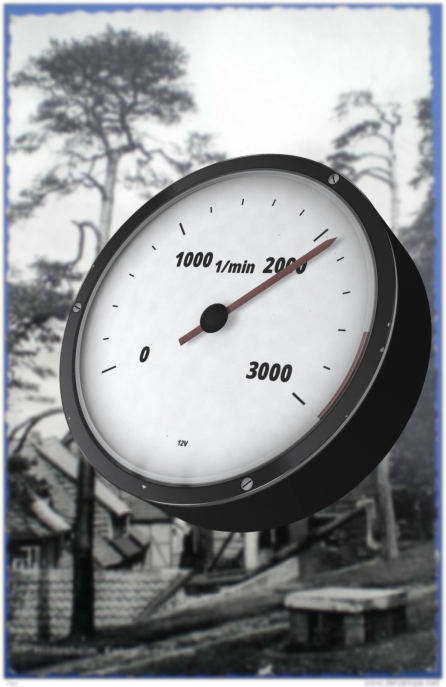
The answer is 2100 rpm
